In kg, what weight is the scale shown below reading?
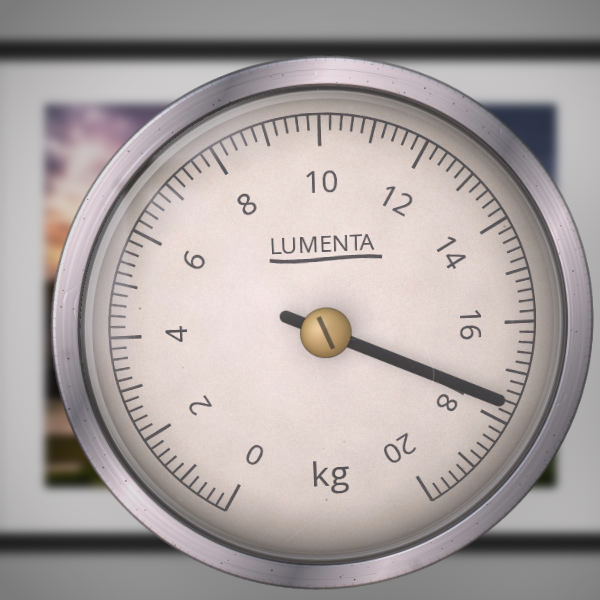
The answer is 17.6 kg
